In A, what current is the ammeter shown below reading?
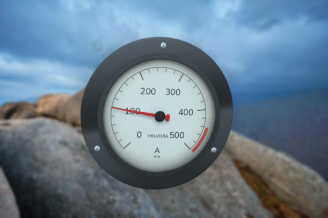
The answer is 100 A
